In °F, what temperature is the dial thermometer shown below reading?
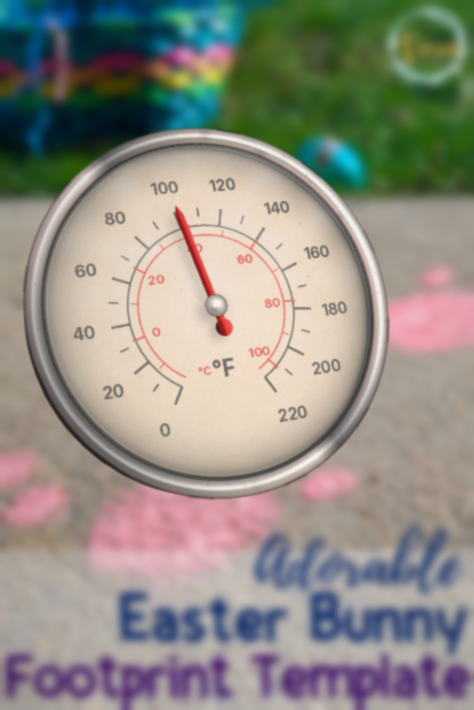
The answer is 100 °F
